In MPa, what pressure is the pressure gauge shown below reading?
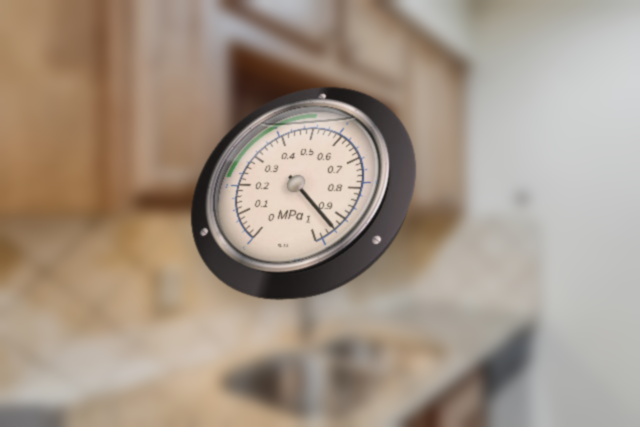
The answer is 0.94 MPa
